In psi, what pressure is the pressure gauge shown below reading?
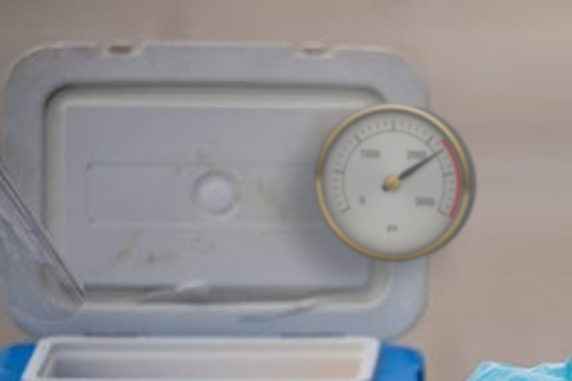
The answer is 2200 psi
